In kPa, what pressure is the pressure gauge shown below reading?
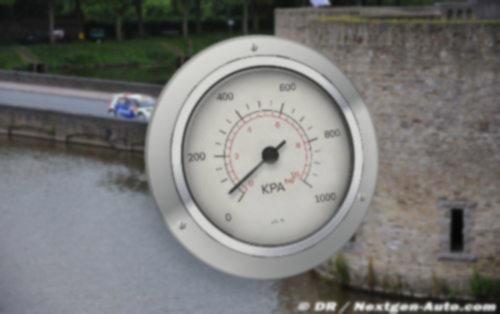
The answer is 50 kPa
